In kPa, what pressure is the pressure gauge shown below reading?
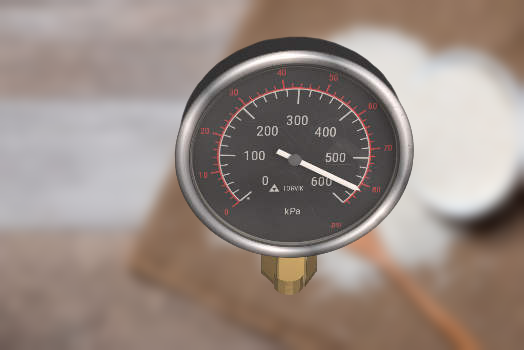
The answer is 560 kPa
